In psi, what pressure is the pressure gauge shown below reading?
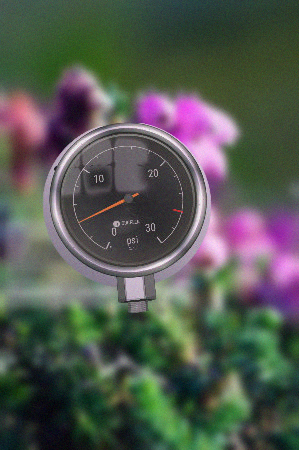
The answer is 4 psi
